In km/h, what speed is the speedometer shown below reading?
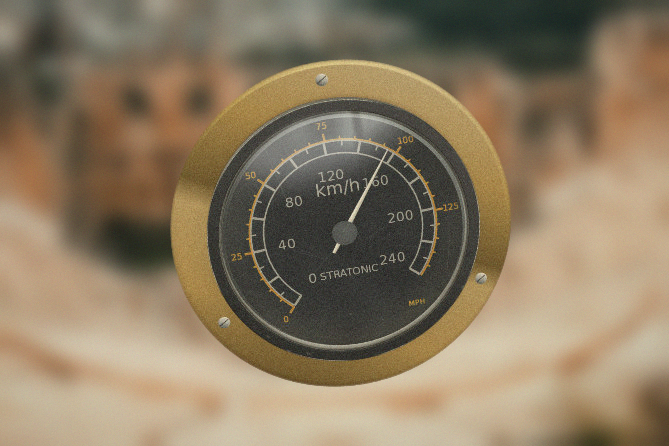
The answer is 155 km/h
